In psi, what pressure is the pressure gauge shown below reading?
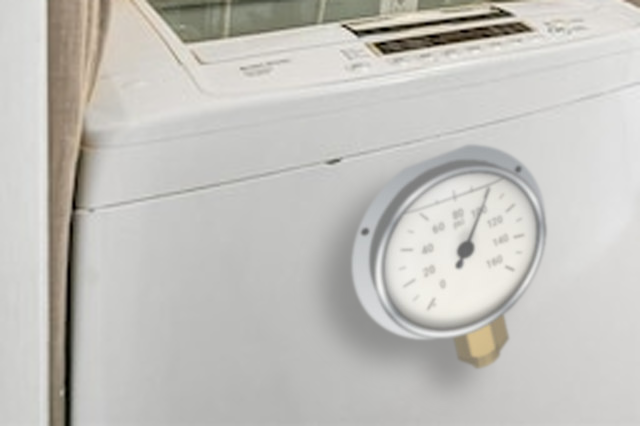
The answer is 100 psi
